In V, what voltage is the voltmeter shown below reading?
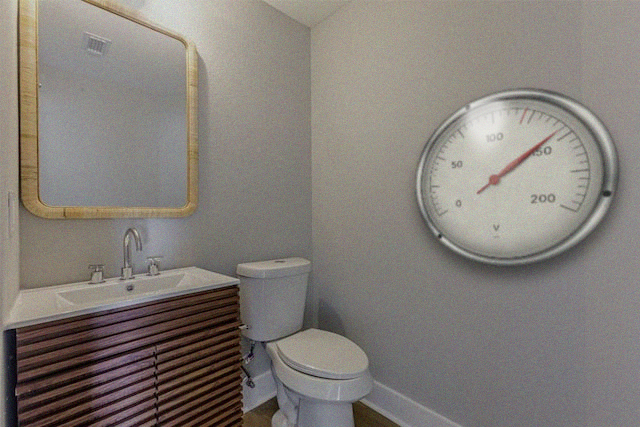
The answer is 145 V
